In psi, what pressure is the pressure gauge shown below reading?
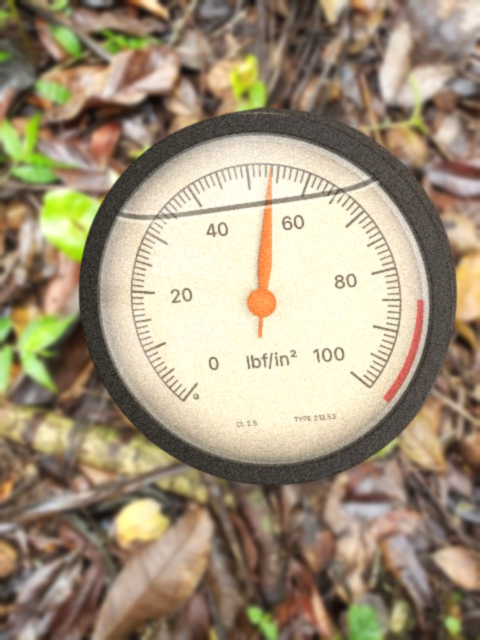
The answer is 54 psi
